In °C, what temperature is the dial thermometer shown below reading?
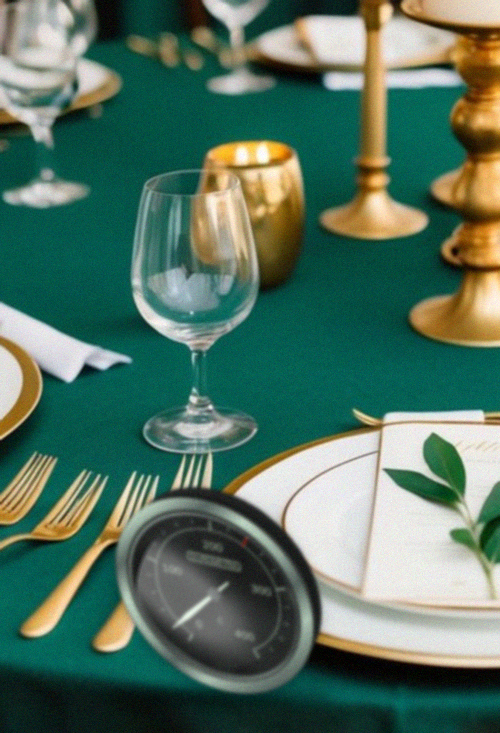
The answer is 20 °C
